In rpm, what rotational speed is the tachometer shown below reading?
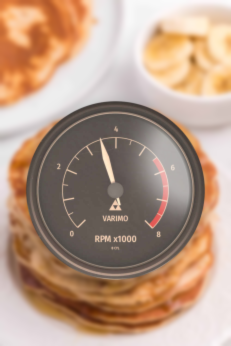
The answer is 3500 rpm
